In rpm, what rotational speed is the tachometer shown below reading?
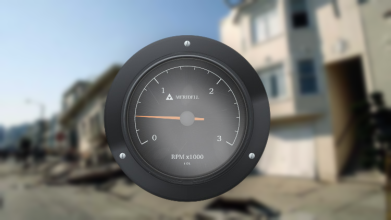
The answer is 400 rpm
